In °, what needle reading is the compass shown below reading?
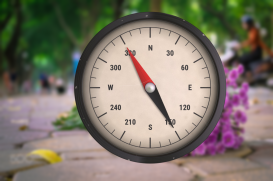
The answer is 330 °
